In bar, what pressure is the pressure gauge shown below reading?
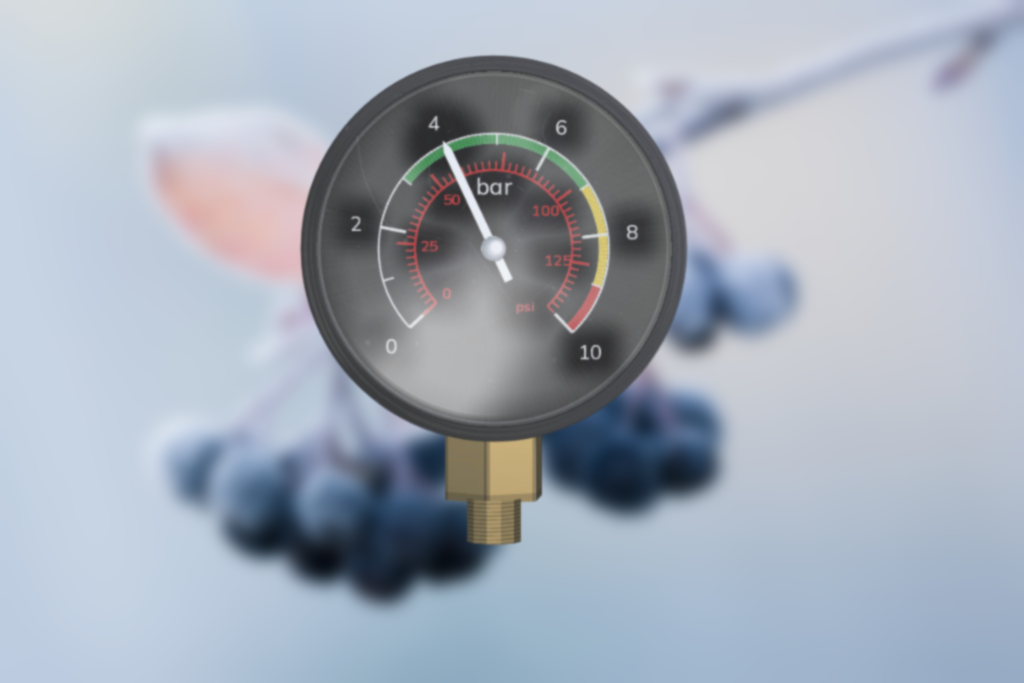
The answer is 4 bar
